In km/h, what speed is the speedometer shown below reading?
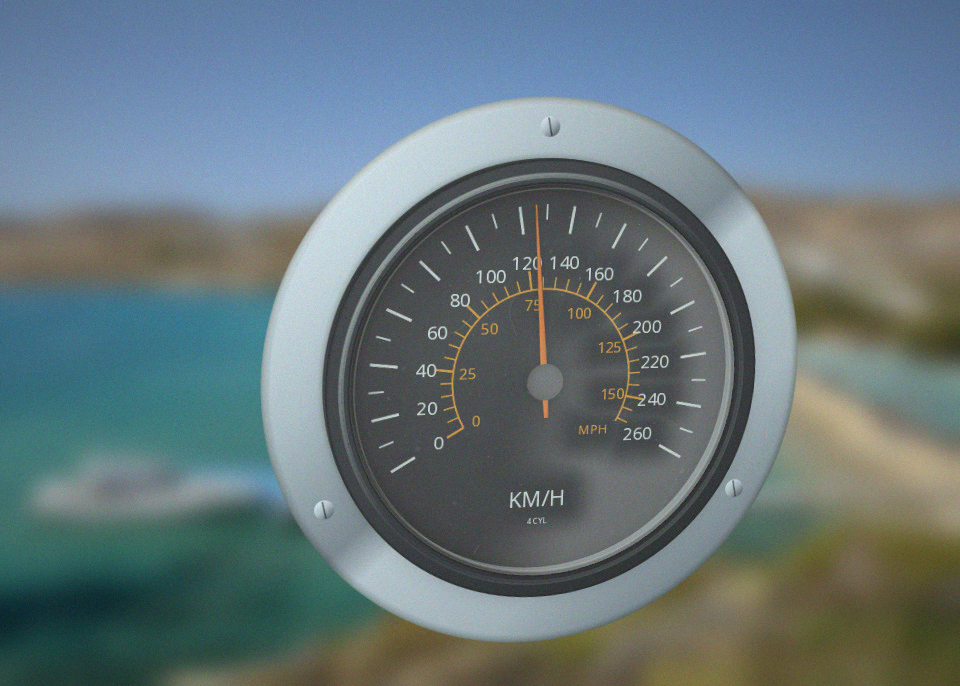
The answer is 125 km/h
